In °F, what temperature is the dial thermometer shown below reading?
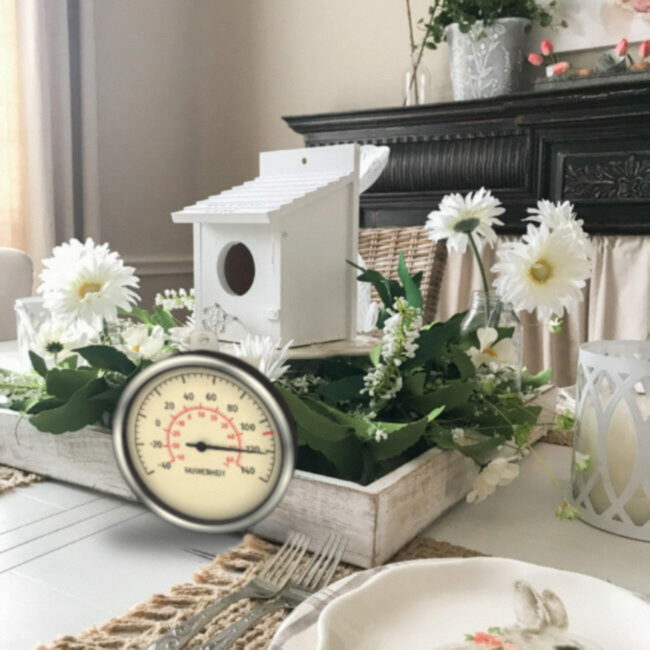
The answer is 120 °F
